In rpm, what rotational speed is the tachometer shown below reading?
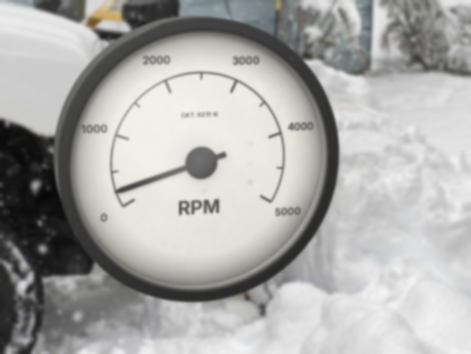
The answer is 250 rpm
